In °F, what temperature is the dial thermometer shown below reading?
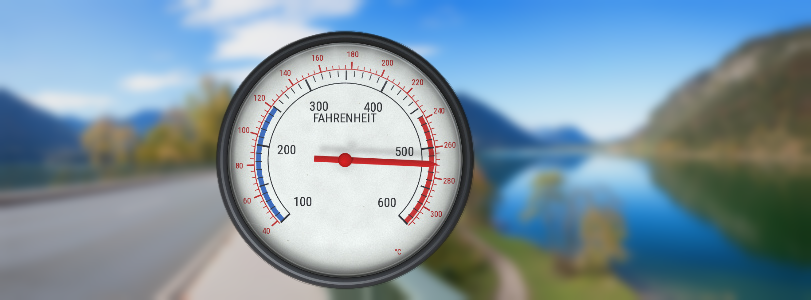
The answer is 520 °F
